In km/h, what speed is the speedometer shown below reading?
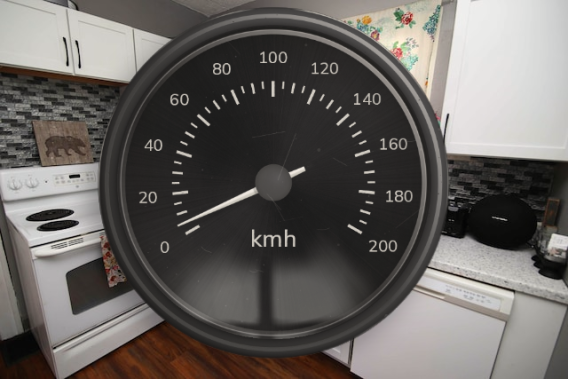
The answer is 5 km/h
